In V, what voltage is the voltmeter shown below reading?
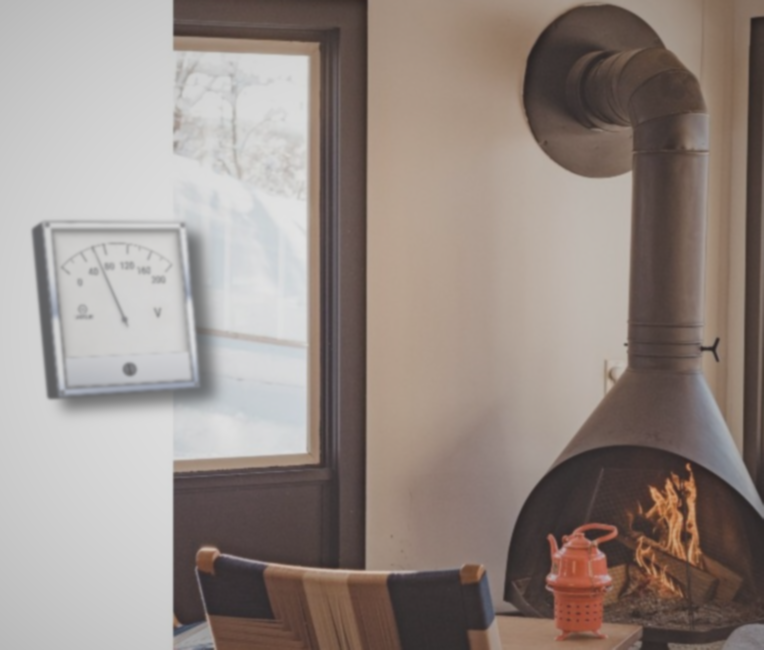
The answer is 60 V
